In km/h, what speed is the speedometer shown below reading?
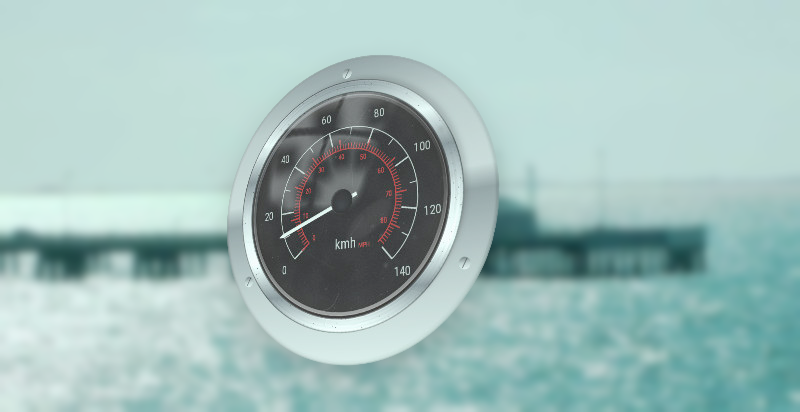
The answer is 10 km/h
